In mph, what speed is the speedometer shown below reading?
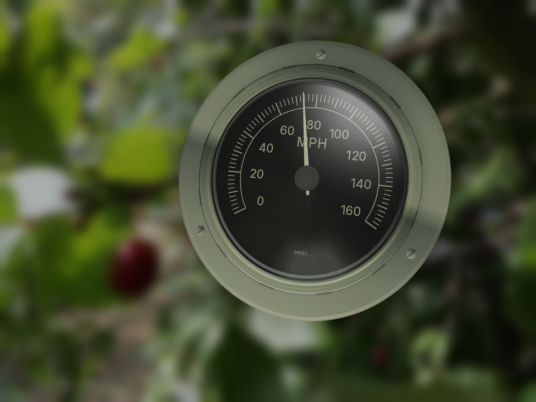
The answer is 74 mph
